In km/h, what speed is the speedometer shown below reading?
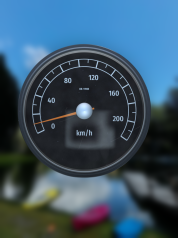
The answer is 10 km/h
